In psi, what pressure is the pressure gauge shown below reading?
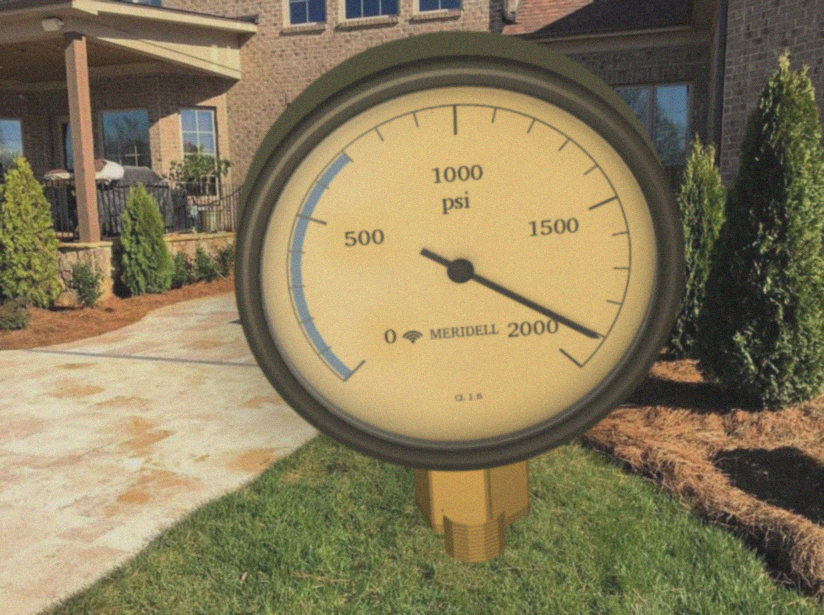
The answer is 1900 psi
